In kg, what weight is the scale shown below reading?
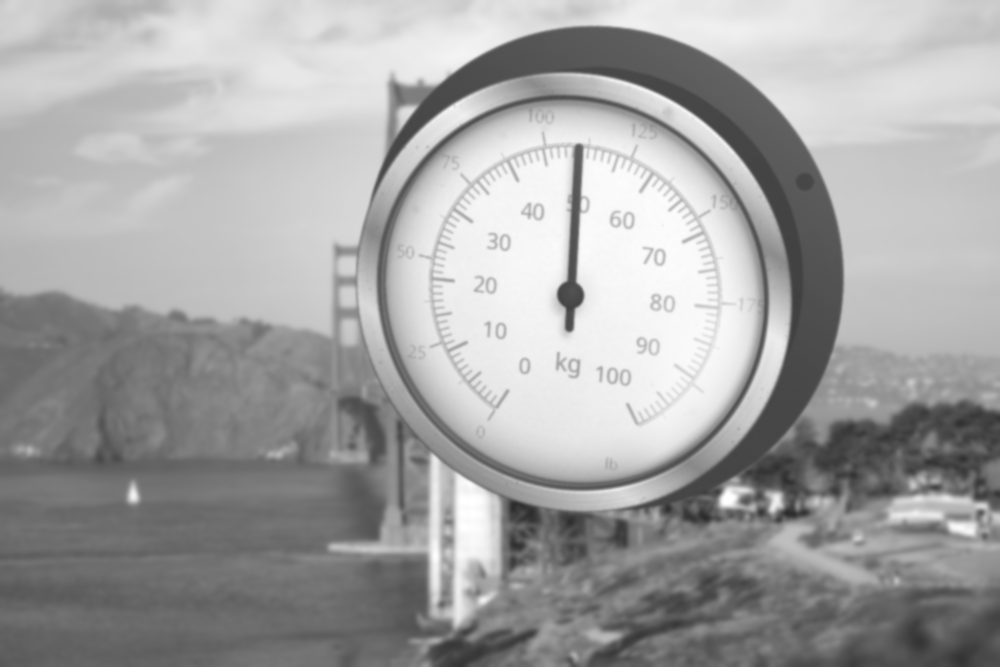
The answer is 50 kg
